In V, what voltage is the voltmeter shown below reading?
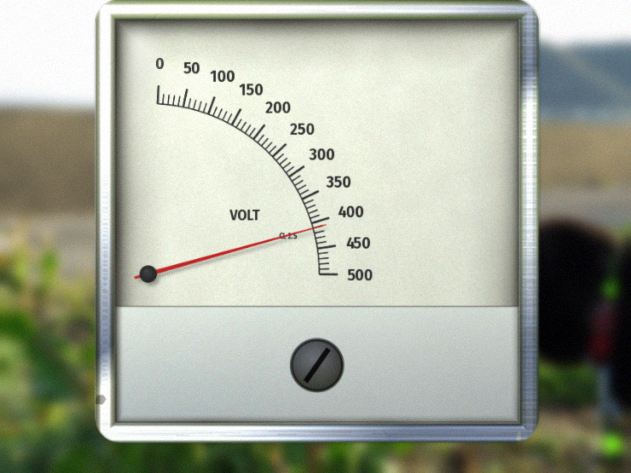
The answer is 410 V
